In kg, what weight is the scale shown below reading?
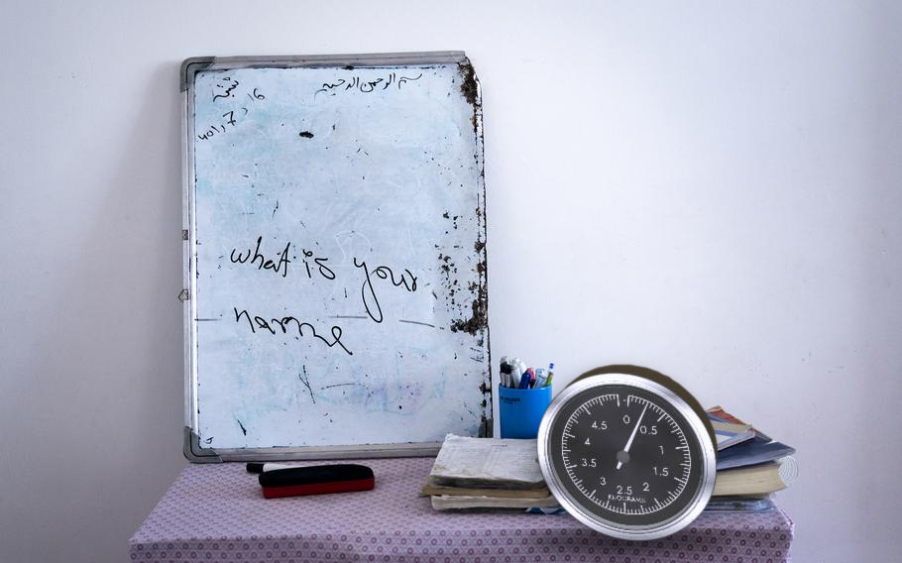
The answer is 0.25 kg
